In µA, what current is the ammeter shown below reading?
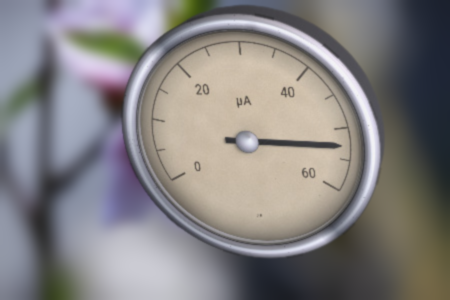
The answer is 52.5 µA
